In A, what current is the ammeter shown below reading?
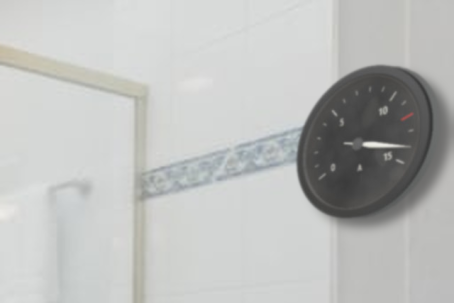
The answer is 14 A
